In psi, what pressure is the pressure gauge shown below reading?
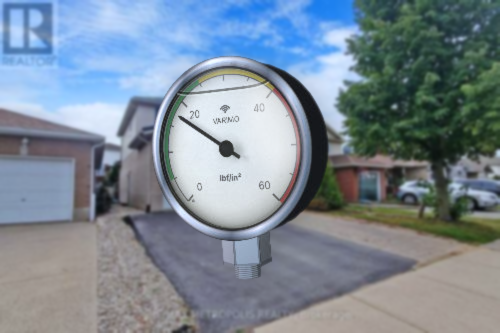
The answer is 17.5 psi
